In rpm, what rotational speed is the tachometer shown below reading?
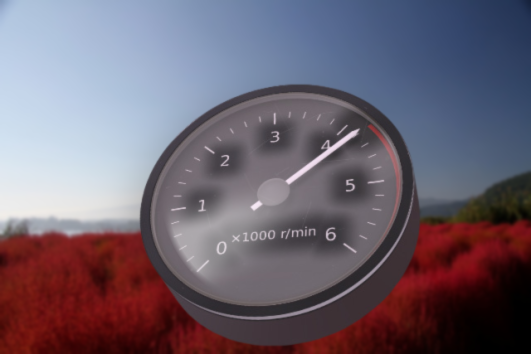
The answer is 4200 rpm
